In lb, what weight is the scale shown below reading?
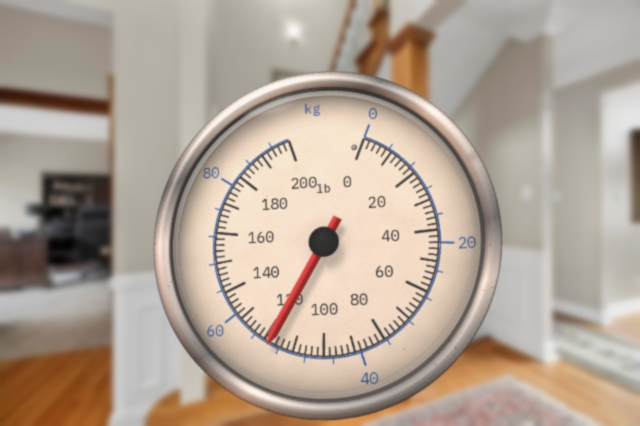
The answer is 118 lb
